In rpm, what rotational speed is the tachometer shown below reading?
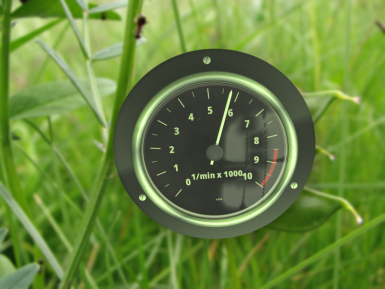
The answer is 5750 rpm
